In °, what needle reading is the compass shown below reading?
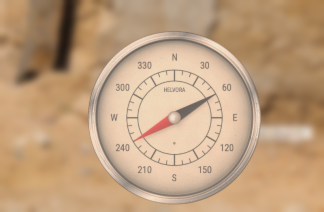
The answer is 240 °
